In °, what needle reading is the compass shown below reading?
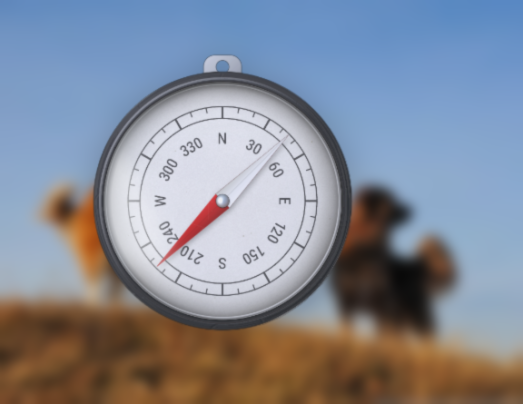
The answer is 225 °
